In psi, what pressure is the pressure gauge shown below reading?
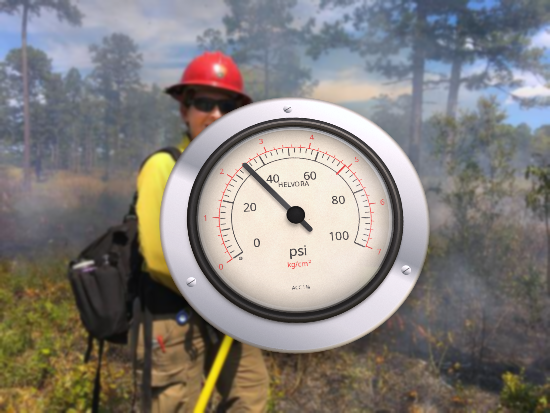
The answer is 34 psi
